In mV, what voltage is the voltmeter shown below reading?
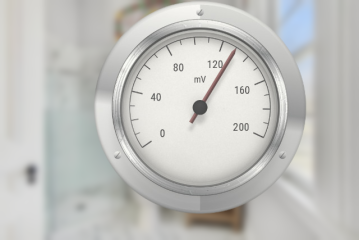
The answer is 130 mV
